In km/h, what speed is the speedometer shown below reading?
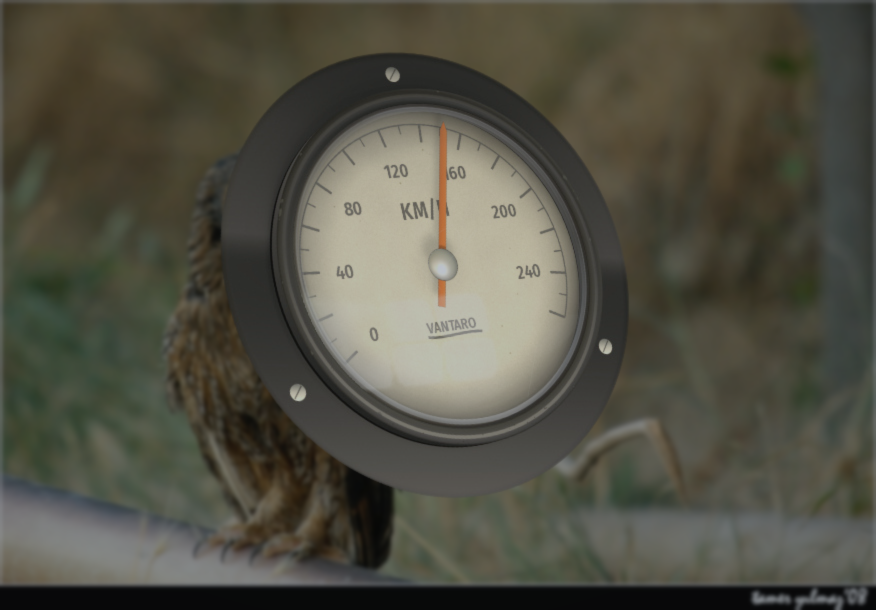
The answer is 150 km/h
